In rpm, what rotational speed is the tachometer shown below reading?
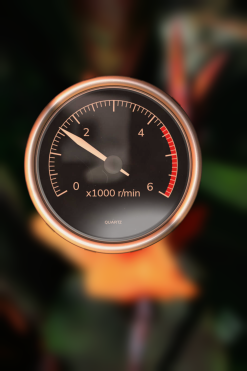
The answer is 1600 rpm
